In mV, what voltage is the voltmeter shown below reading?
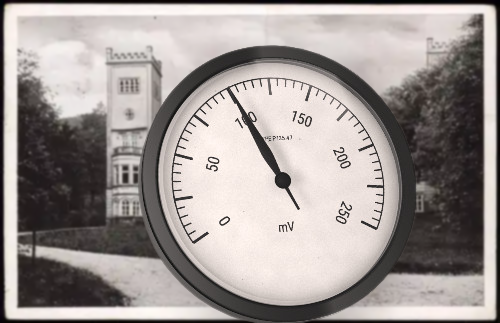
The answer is 100 mV
